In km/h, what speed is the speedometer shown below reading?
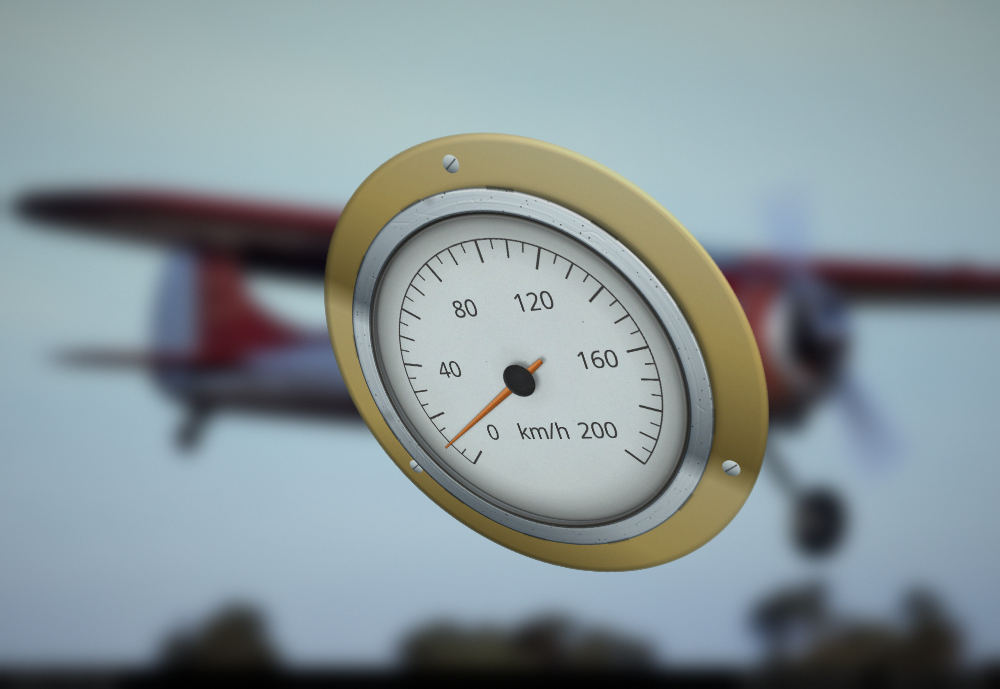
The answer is 10 km/h
